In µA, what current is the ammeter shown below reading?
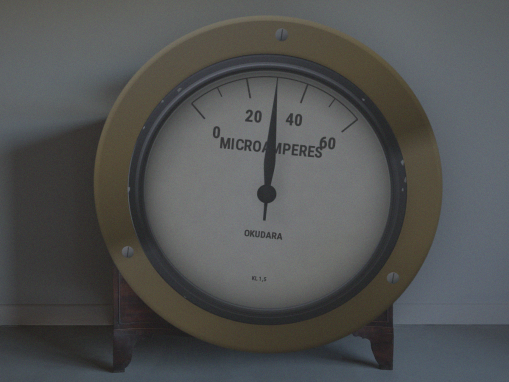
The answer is 30 µA
